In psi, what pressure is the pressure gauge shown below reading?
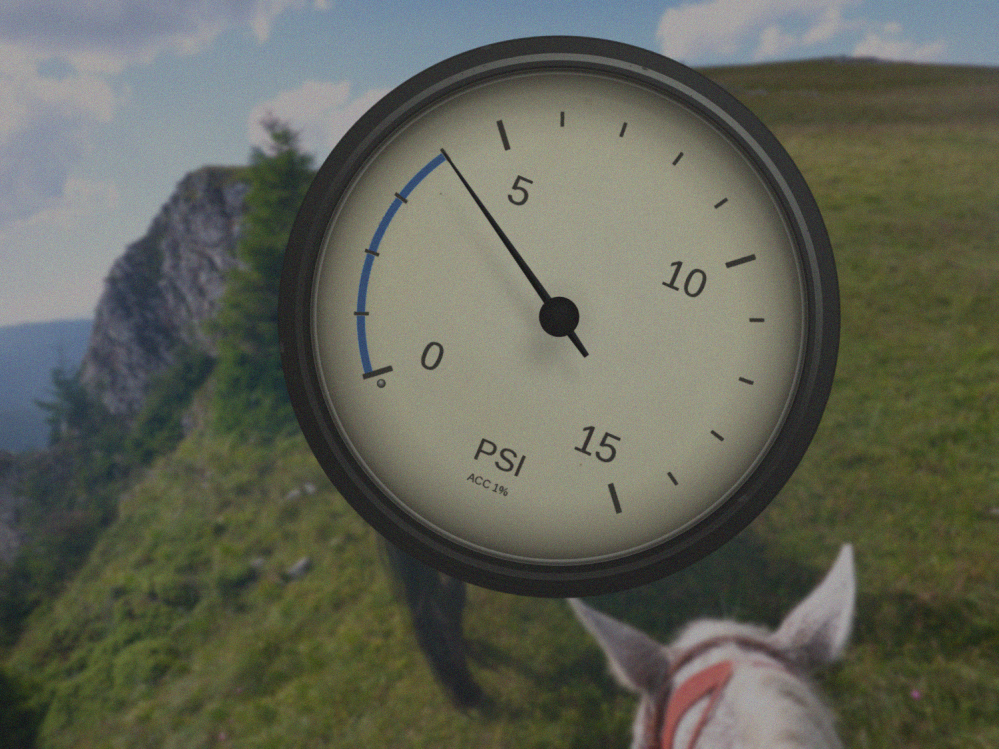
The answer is 4 psi
